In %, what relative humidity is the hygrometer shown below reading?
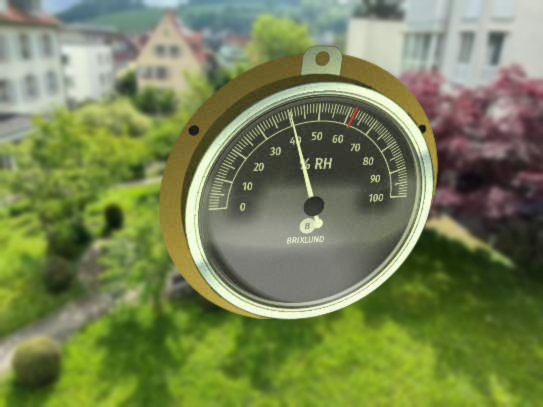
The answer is 40 %
